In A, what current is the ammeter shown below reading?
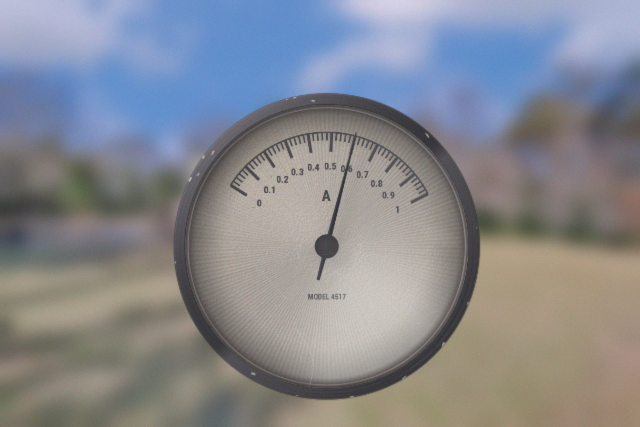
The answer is 0.6 A
